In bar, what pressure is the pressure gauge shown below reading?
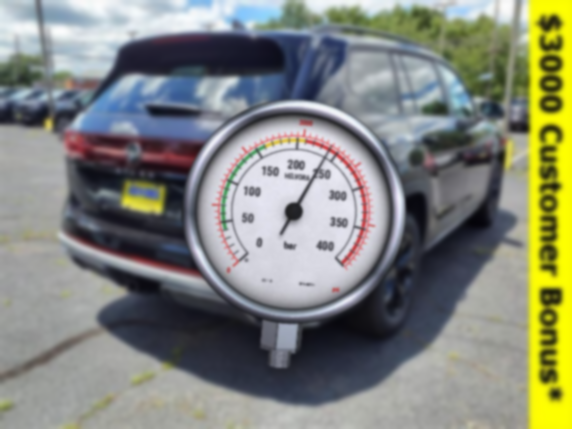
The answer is 240 bar
